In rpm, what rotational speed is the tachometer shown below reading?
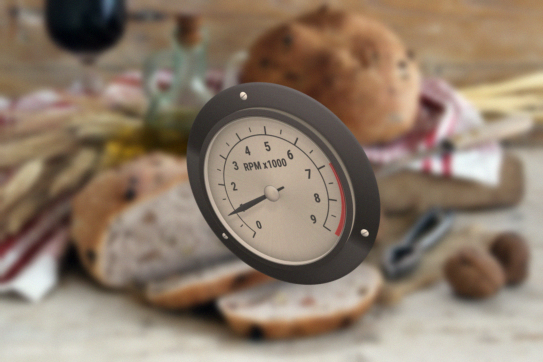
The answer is 1000 rpm
